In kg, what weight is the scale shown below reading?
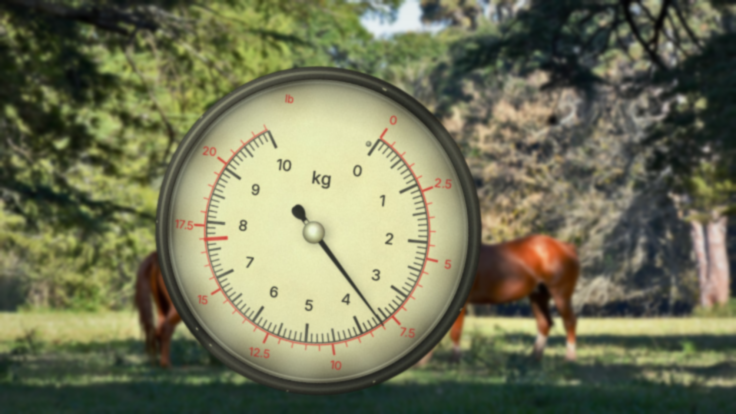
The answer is 3.6 kg
